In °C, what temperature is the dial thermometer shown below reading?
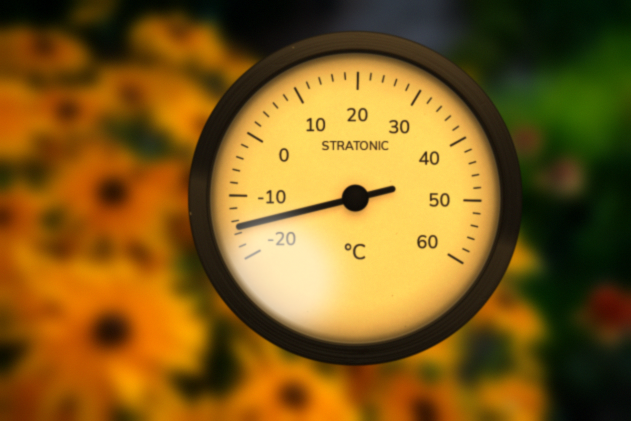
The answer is -15 °C
